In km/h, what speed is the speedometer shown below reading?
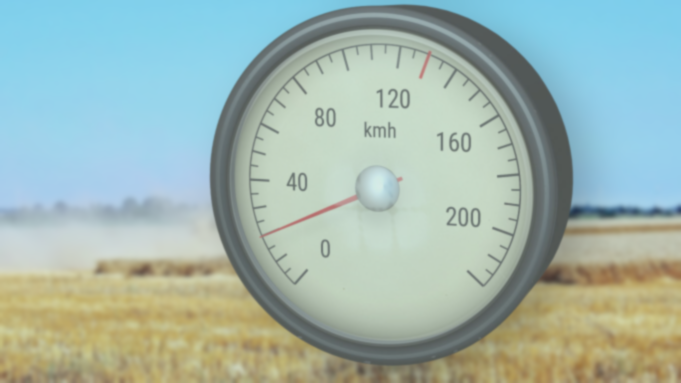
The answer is 20 km/h
